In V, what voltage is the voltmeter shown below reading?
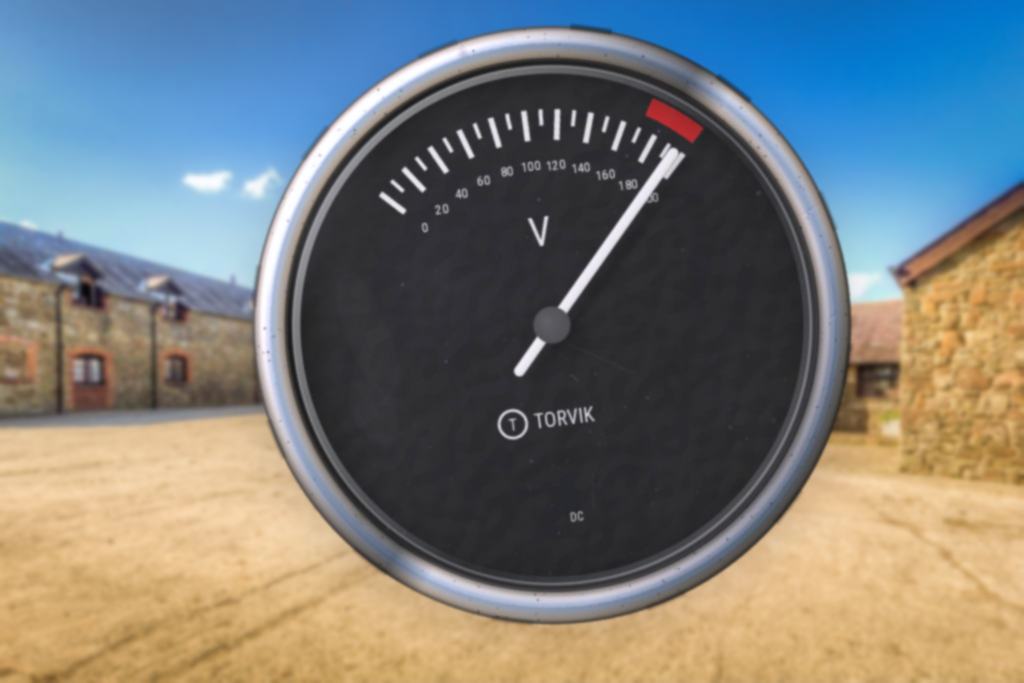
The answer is 195 V
